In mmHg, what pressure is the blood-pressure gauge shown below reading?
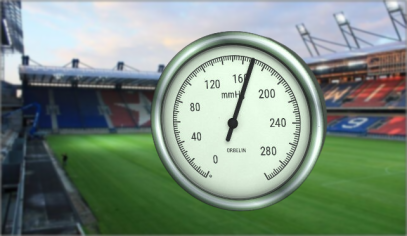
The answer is 170 mmHg
